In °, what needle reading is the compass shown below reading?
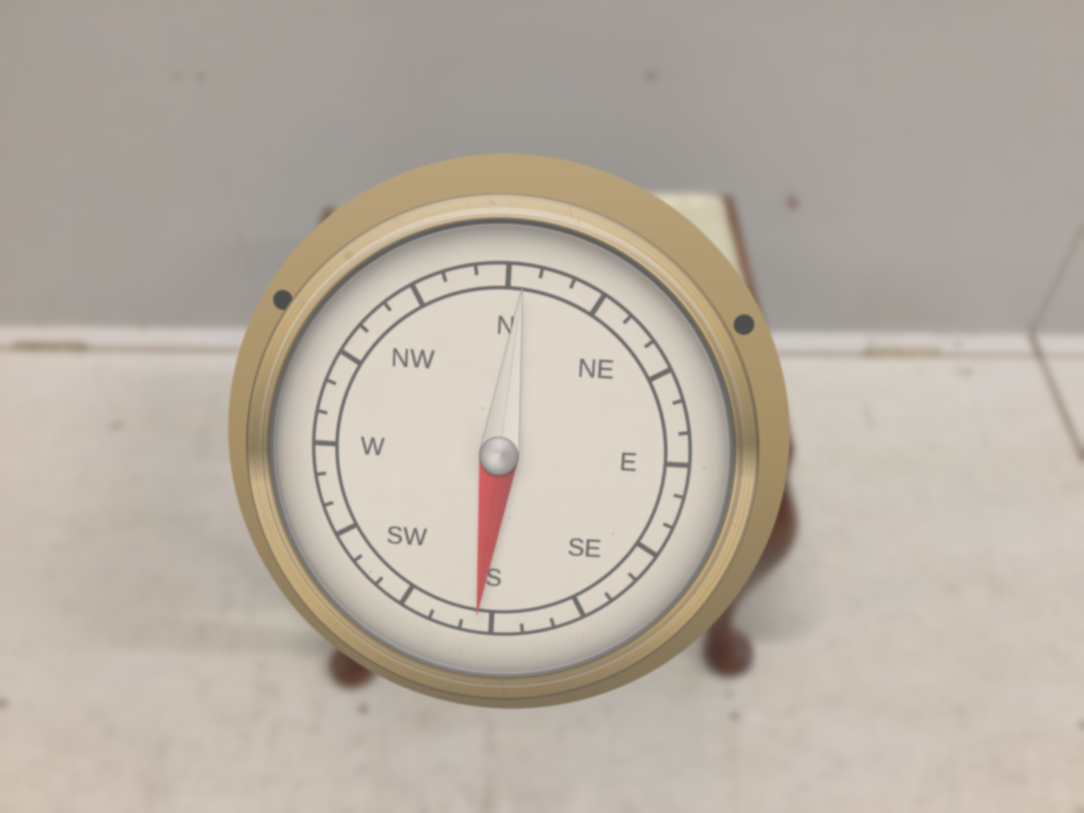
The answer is 185 °
